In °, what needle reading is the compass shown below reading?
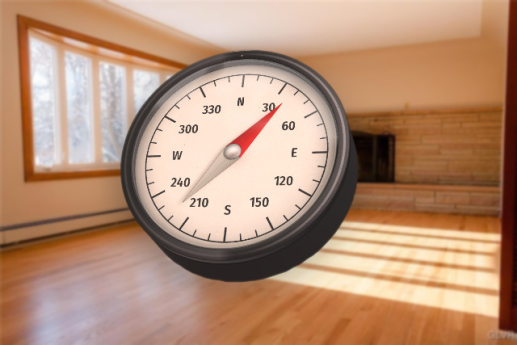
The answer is 40 °
